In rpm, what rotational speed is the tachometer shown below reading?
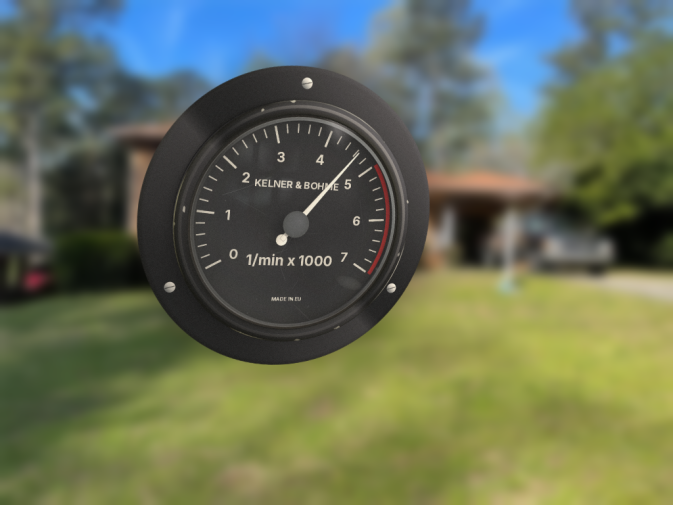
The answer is 4600 rpm
